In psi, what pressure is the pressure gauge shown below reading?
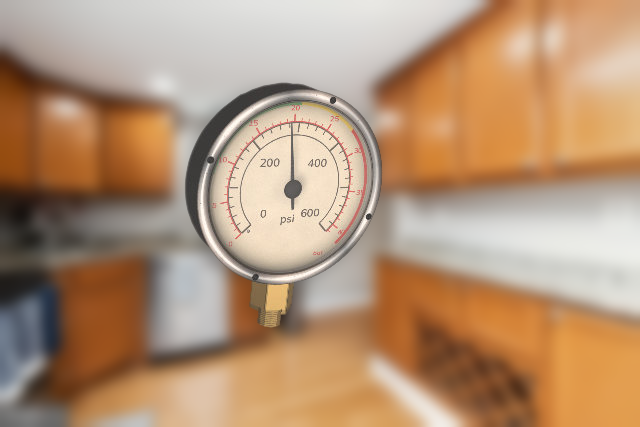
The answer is 280 psi
